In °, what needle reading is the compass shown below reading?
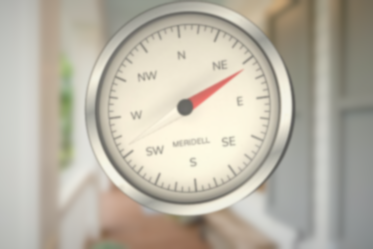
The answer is 65 °
